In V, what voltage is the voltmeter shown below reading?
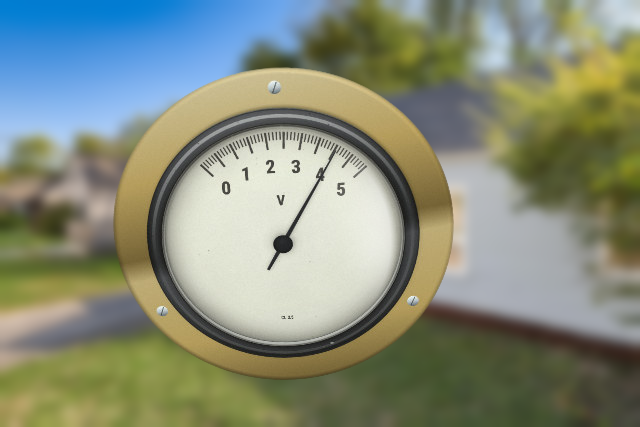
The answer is 4 V
